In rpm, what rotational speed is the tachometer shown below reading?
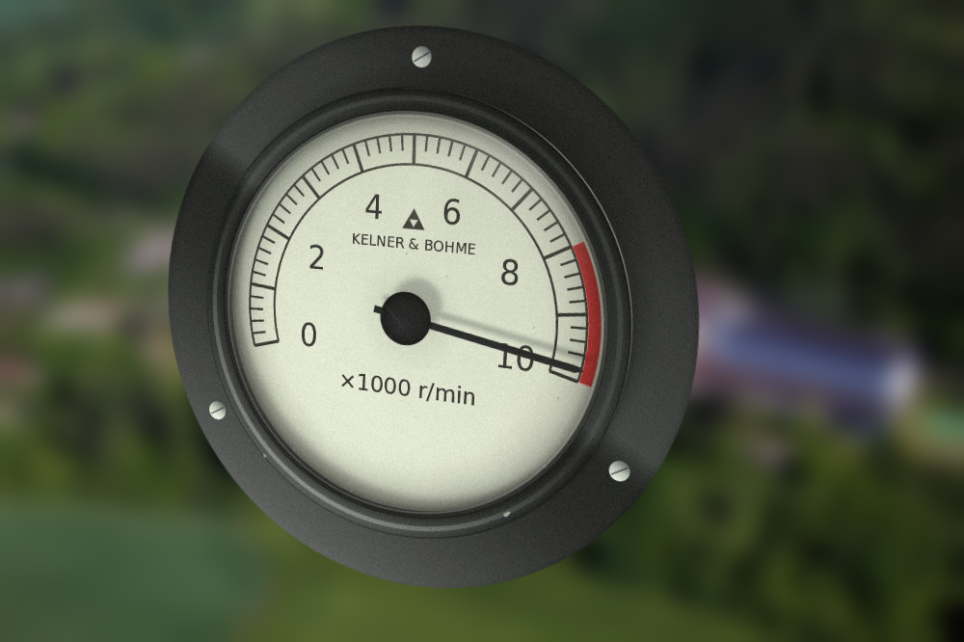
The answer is 9800 rpm
